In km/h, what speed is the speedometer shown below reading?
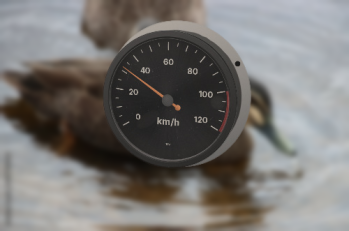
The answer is 32.5 km/h
